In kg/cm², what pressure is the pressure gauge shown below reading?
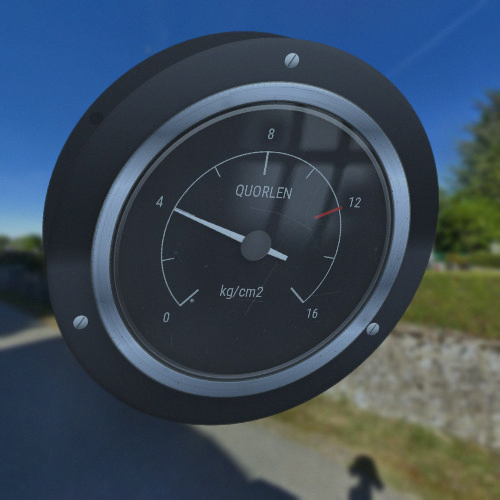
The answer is 4 kg/cm²
